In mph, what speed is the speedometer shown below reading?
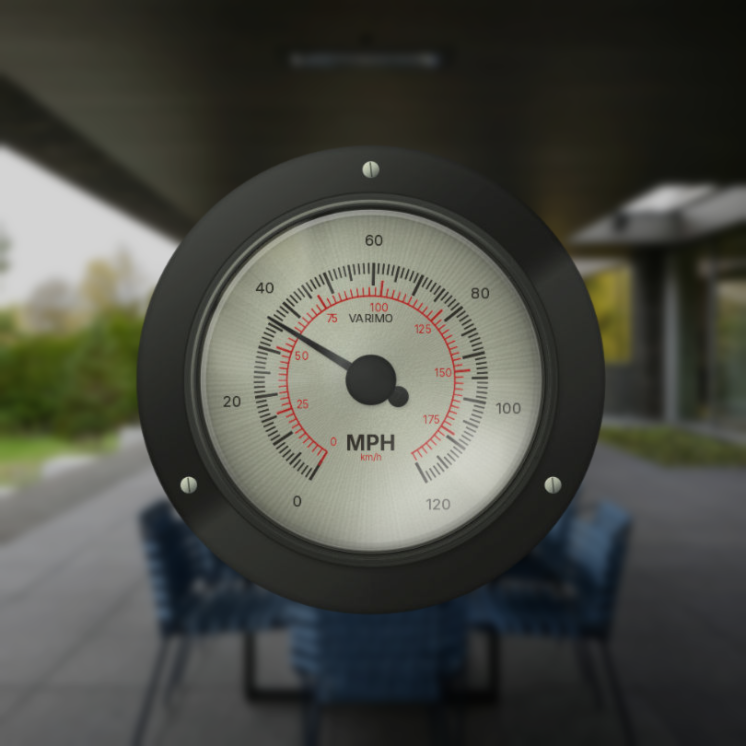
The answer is 36 mph
